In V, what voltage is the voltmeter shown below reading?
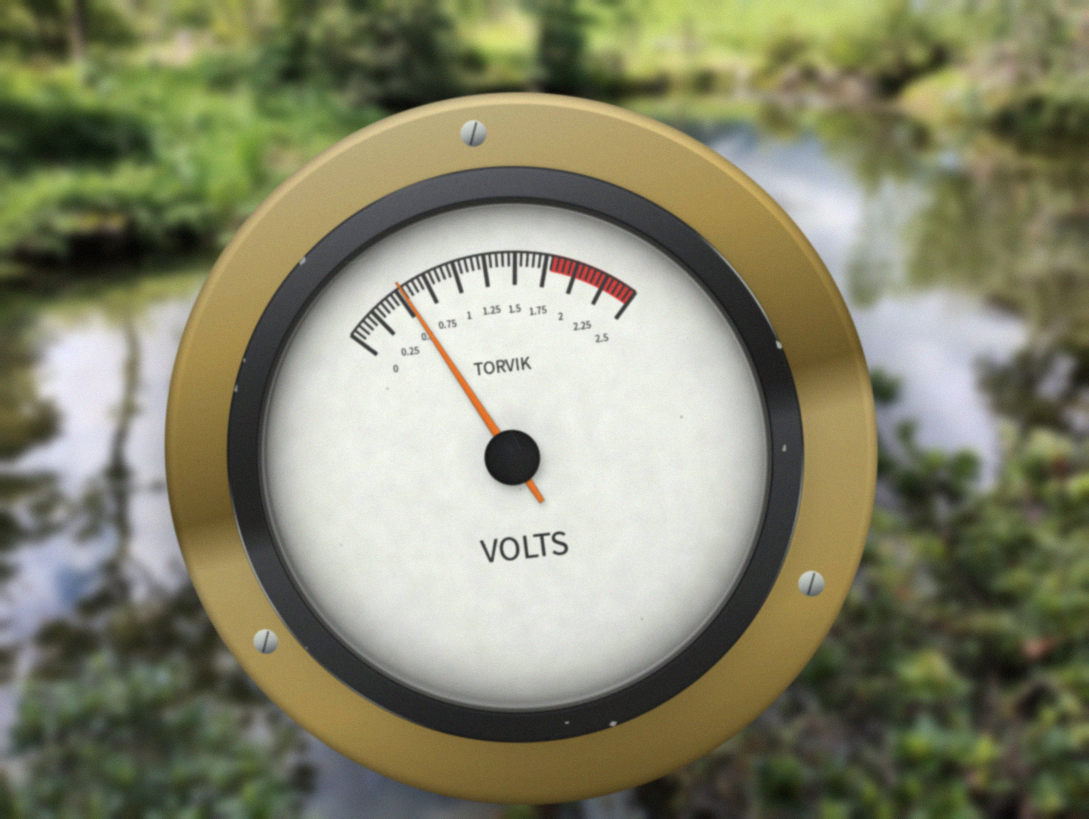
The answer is 0.55 V
